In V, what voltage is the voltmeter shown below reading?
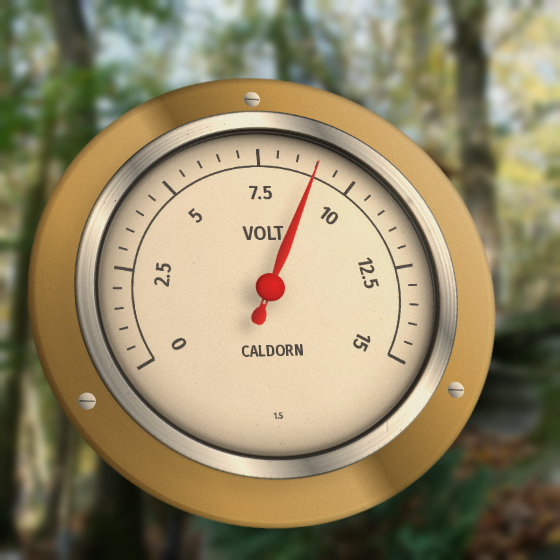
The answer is 9 V
